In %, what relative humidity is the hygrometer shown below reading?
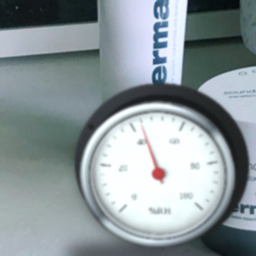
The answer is 44 %
